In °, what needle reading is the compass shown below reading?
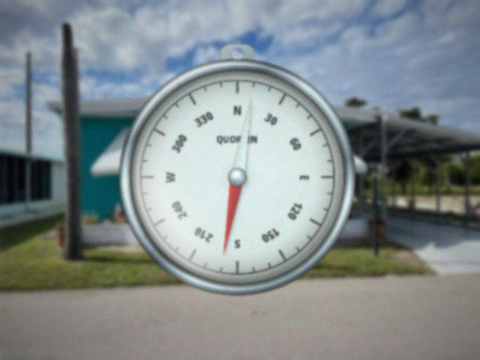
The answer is 190 °
